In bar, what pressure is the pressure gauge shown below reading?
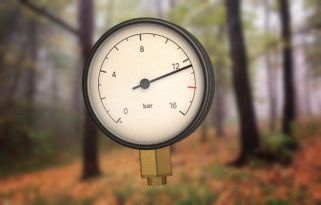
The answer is 12.5 bar
